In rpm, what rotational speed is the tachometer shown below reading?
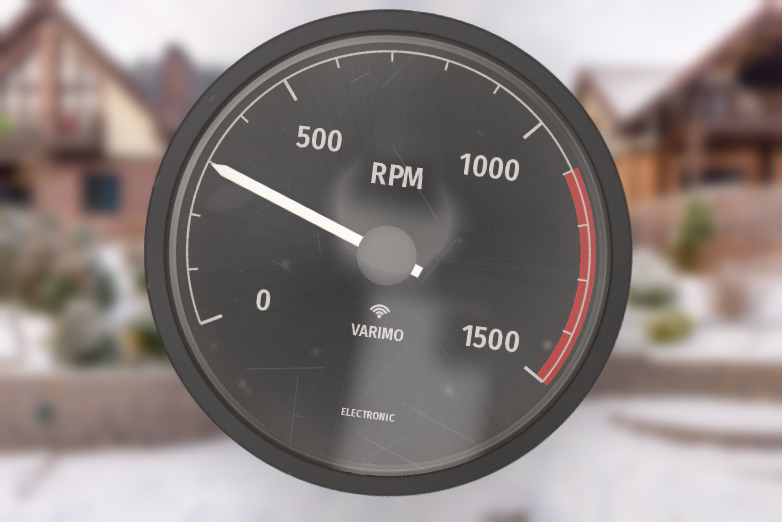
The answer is 300 rpm
